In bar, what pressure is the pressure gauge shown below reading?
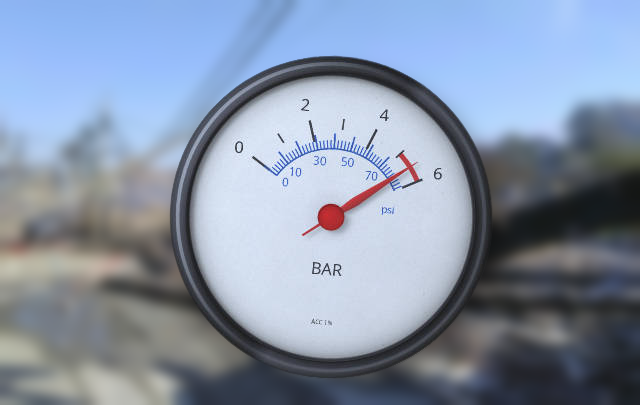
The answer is 5.5 bar
